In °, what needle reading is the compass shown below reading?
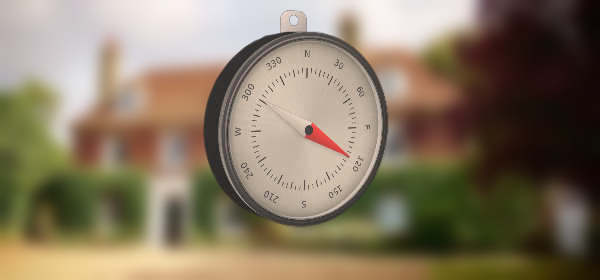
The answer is 120 °
